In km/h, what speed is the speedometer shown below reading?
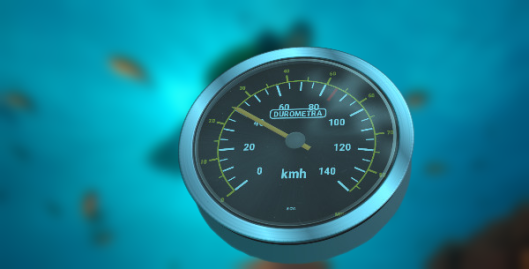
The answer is 40 km/h
